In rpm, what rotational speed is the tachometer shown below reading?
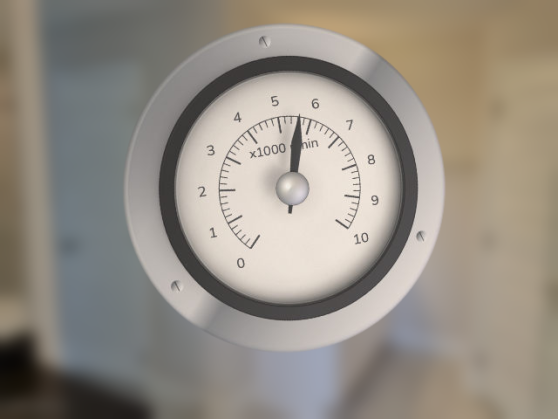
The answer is 5600 rpm
